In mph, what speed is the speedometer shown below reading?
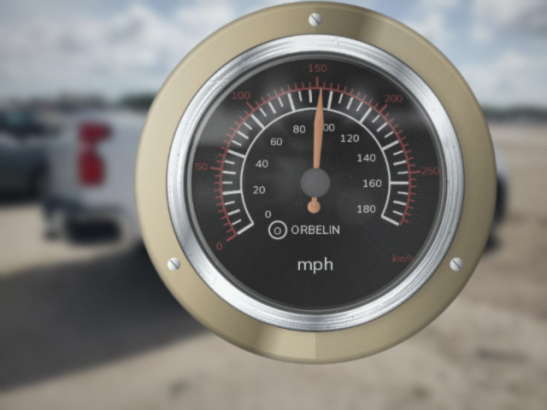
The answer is 95 mph
